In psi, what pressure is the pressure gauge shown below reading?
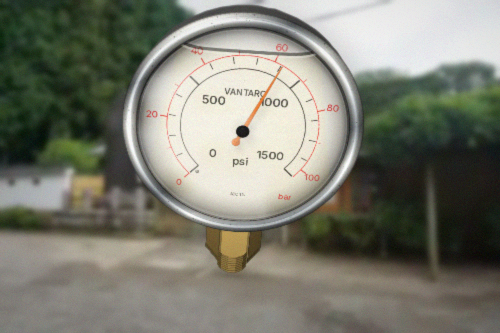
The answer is 900 psi
